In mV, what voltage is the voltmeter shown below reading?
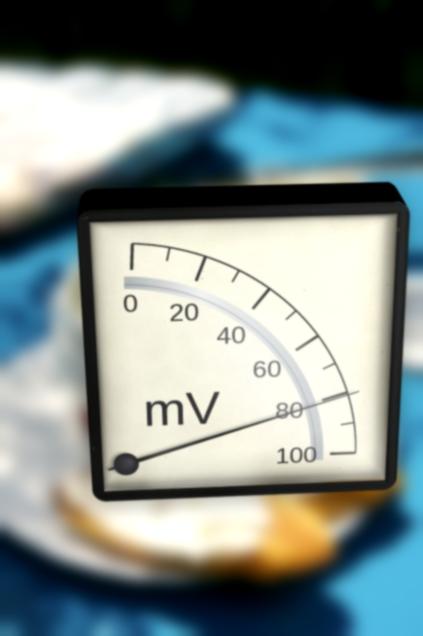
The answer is 80 mV
